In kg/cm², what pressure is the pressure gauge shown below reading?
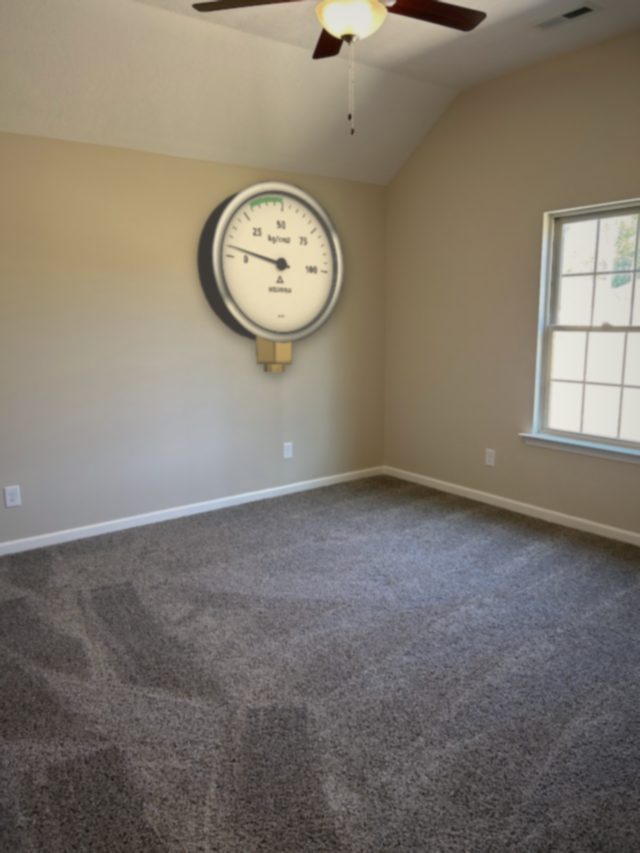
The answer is 5 kg/cm²
